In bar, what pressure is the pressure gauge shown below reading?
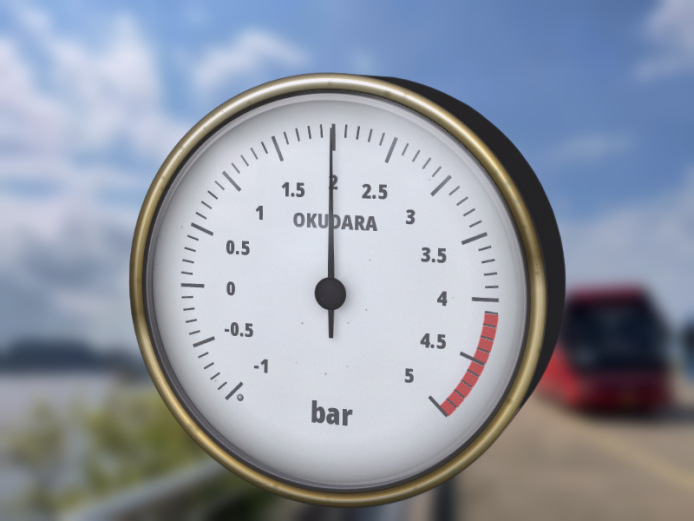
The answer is 2 bar
